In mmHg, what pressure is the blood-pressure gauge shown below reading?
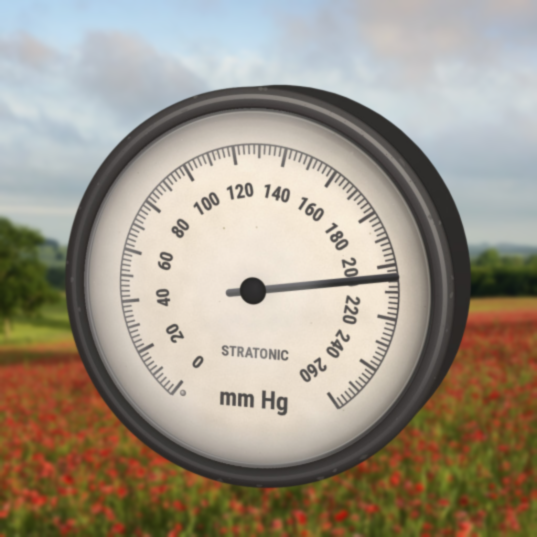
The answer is 204 mmHg
